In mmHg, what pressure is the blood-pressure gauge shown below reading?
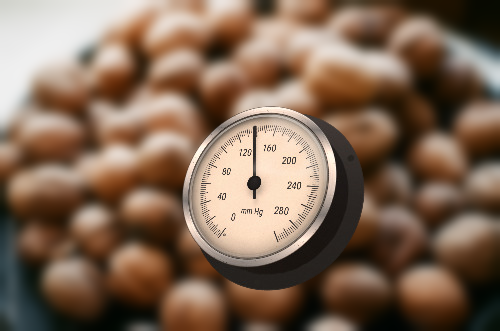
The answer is 140 mmHg
